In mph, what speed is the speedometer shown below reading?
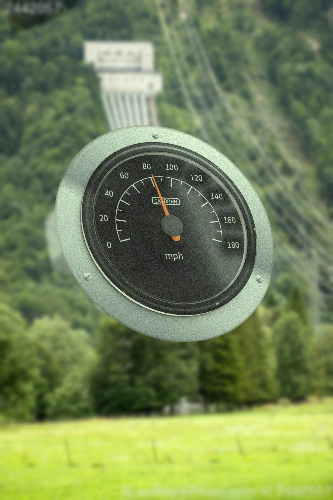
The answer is 80 mph
